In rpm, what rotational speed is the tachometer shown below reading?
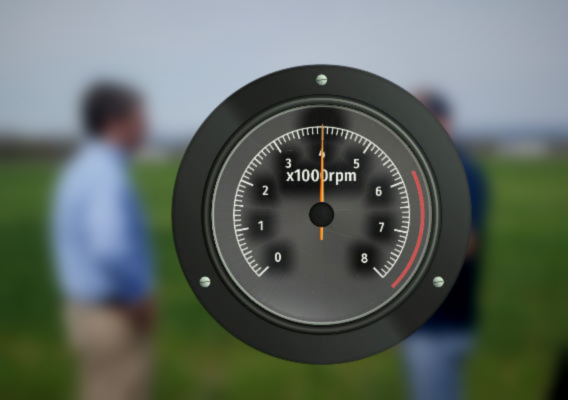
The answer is 4000 rpm
